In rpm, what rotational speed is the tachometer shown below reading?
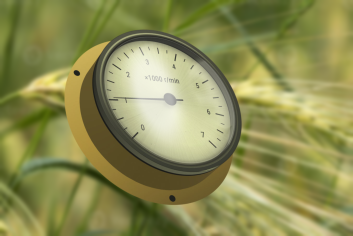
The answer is 1000 rpm
